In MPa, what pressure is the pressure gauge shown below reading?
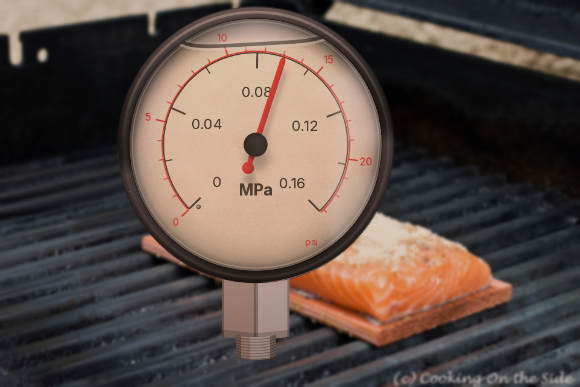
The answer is 0.09 MPa
